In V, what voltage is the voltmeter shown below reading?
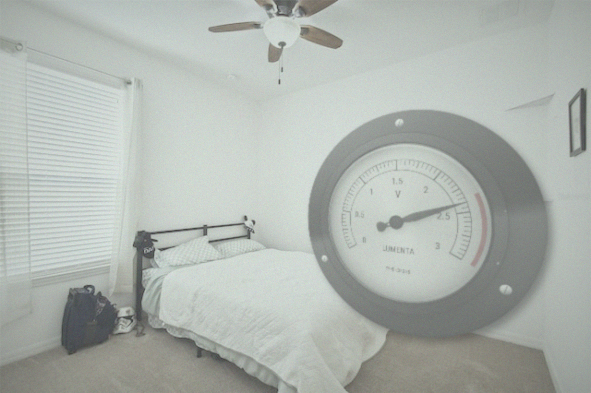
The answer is 2.4 V
